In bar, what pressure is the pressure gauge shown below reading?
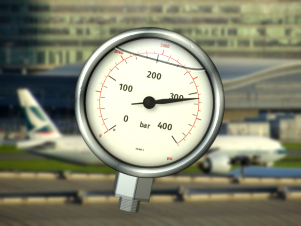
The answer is 310 bar
